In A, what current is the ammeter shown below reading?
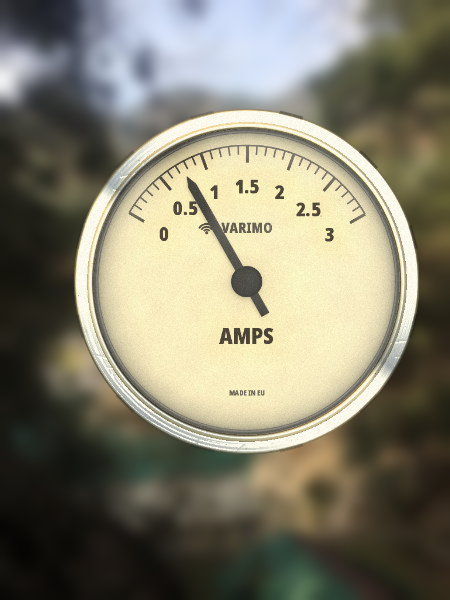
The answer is 0.75 A
